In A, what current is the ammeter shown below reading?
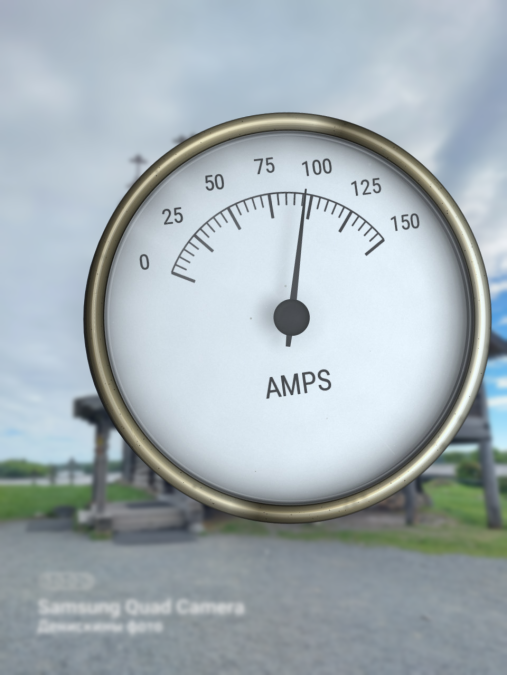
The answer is 95 A
